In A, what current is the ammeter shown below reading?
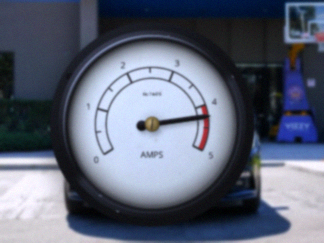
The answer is 4.25 A
